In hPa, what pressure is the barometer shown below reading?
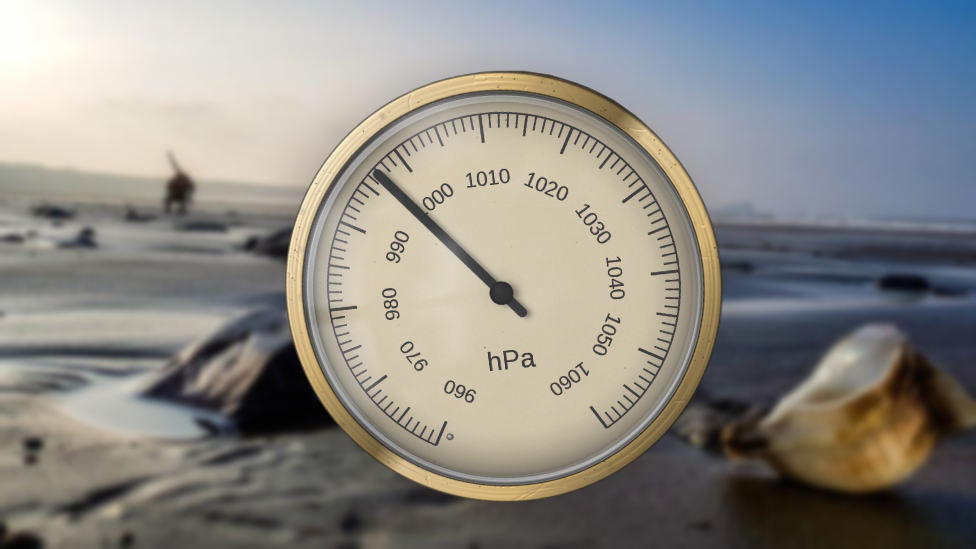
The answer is 997 hPa
